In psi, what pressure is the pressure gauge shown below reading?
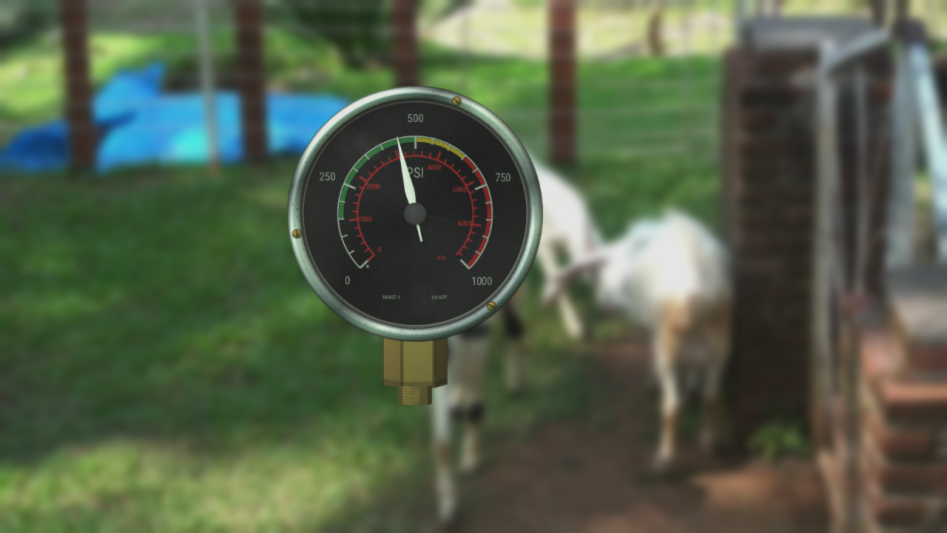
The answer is 450 psi
